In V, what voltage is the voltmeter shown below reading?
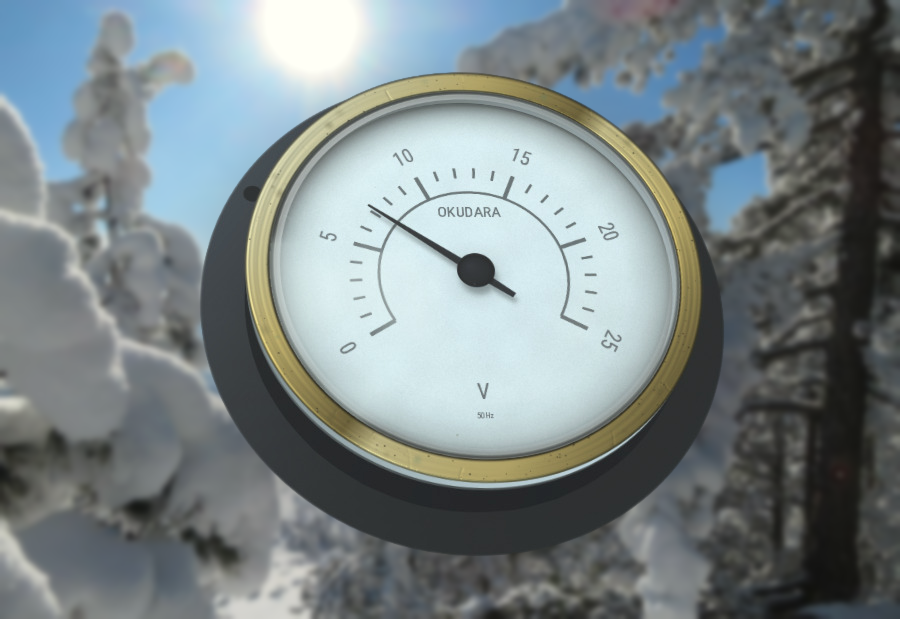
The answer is 7 V
